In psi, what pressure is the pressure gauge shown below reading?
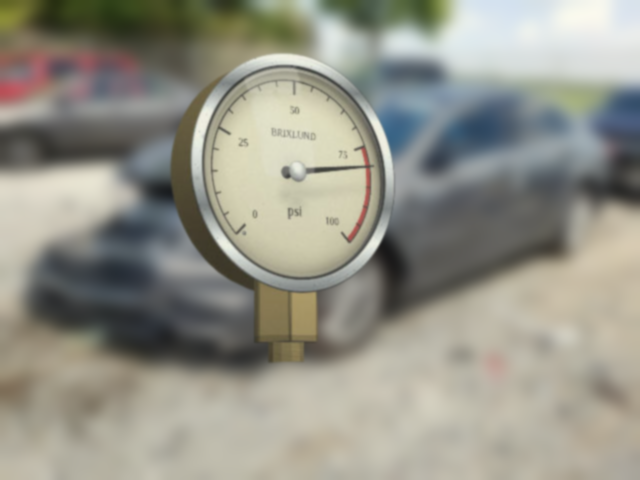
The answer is 80 psi
